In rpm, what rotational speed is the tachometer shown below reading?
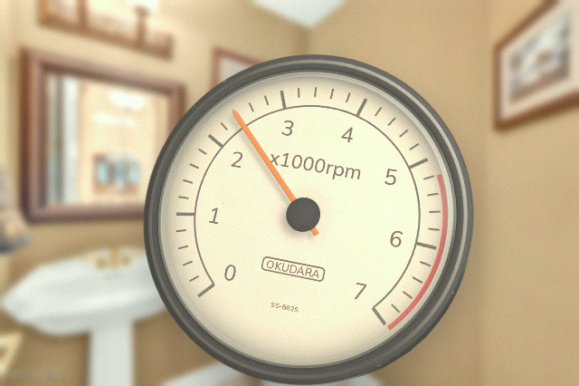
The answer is 2400 rpm
